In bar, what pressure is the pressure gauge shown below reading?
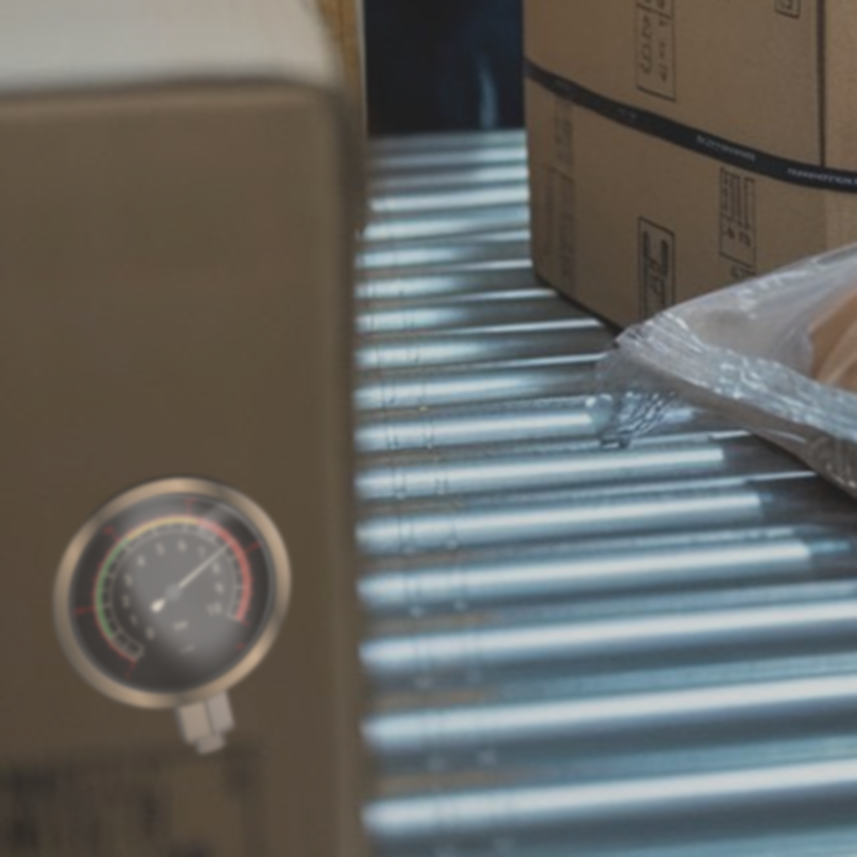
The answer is 7.5 bar
